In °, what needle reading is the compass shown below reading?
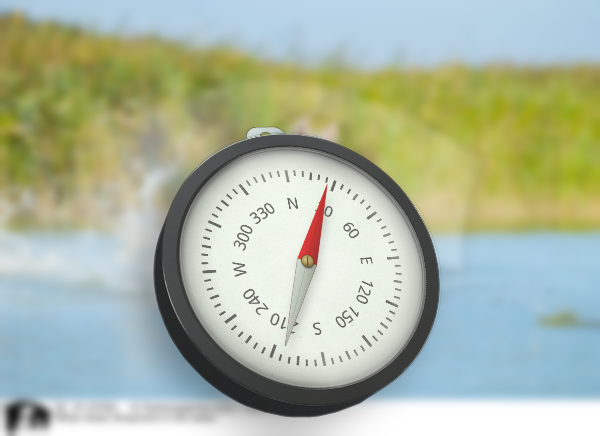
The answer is 25 °
